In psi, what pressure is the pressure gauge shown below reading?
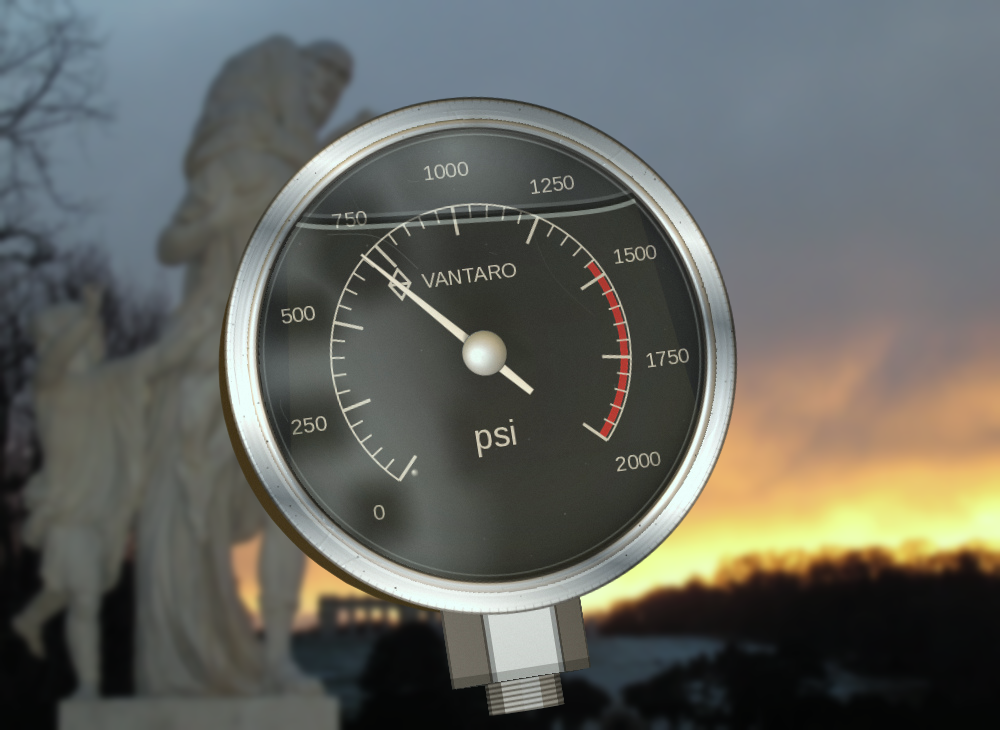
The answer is 700 psi
